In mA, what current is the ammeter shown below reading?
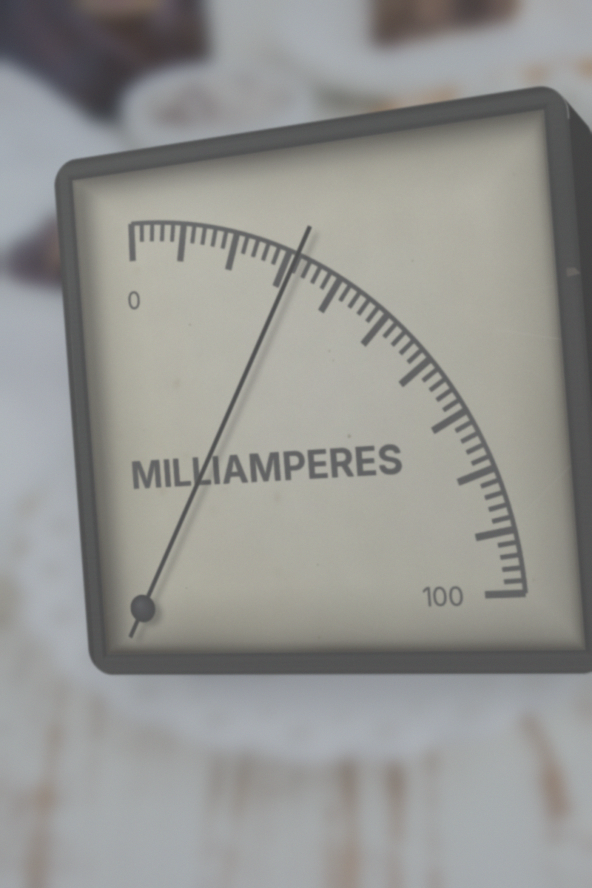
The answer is 32 mA
